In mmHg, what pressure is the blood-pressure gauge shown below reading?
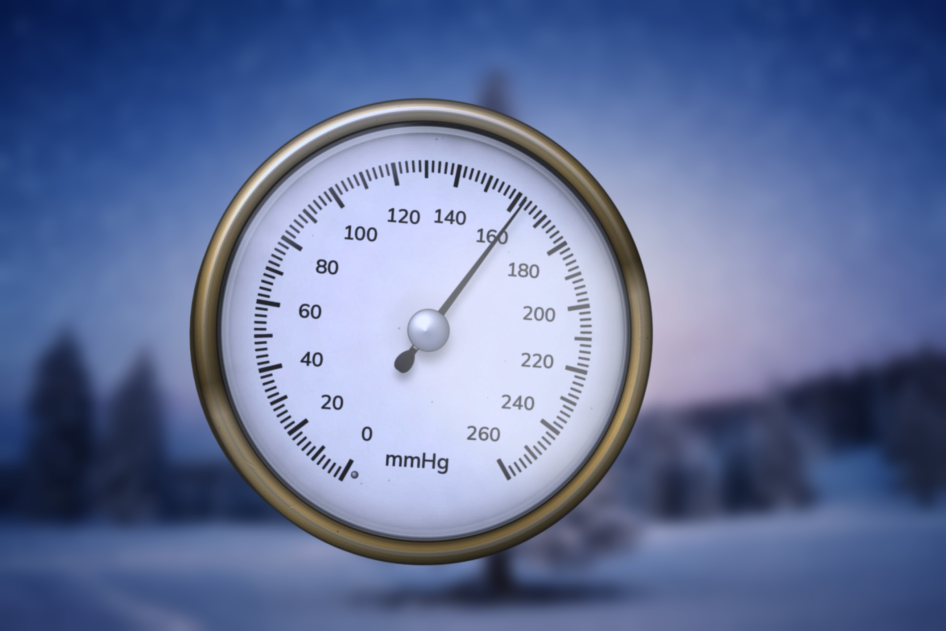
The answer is 162 mmHg
